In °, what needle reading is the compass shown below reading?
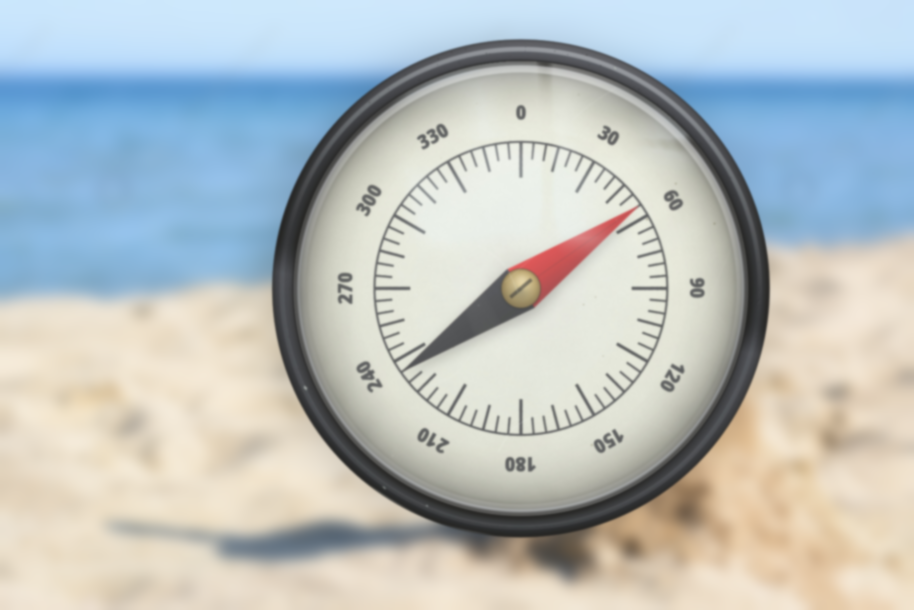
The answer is 55 °
